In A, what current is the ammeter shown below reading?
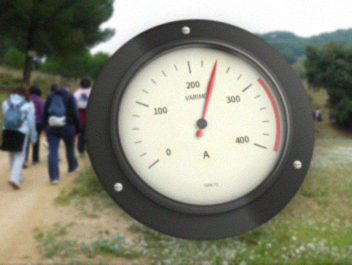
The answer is 240 A
